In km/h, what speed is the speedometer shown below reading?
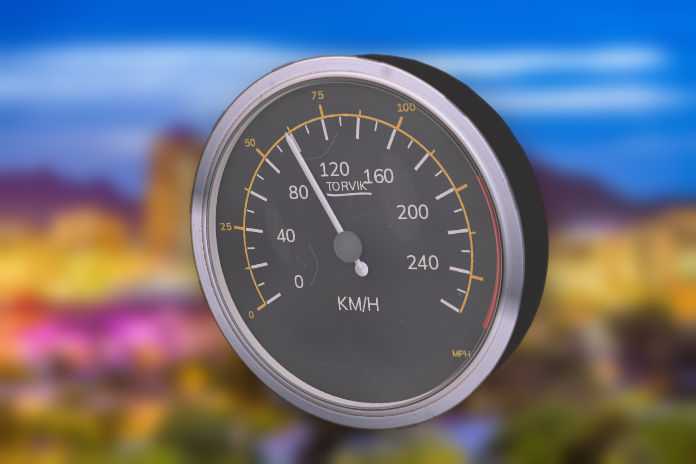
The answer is 100 km/h
